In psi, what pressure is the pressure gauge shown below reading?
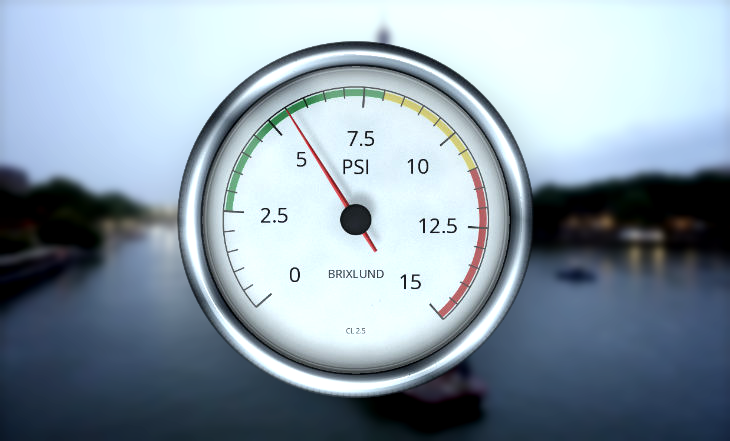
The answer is 5.5 psi
